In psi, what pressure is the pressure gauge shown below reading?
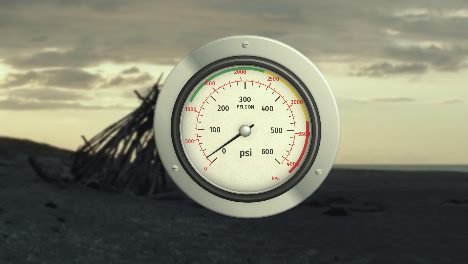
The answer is 20 psi
